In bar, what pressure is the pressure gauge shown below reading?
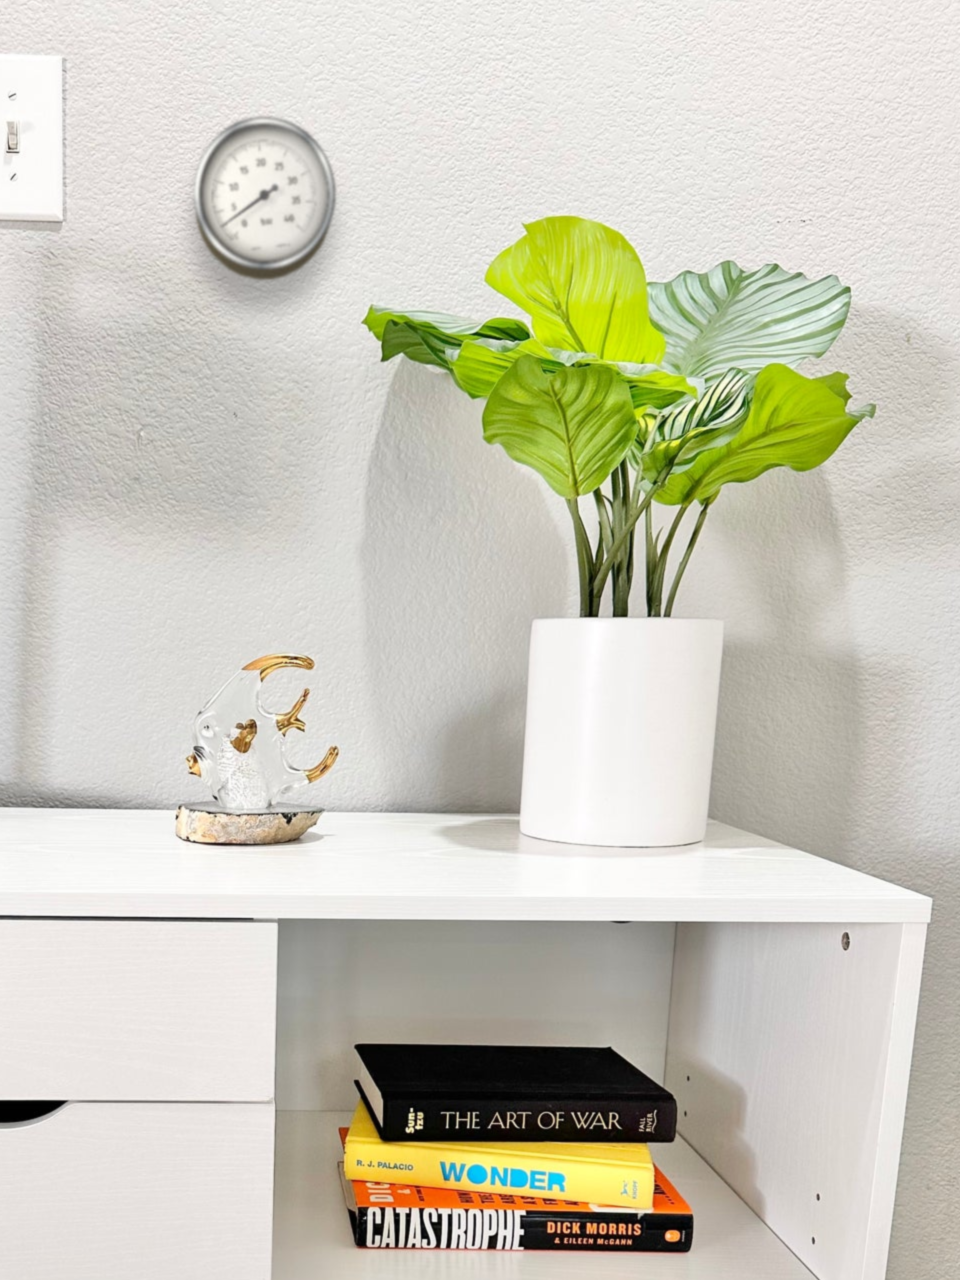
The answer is 2.5 bar
